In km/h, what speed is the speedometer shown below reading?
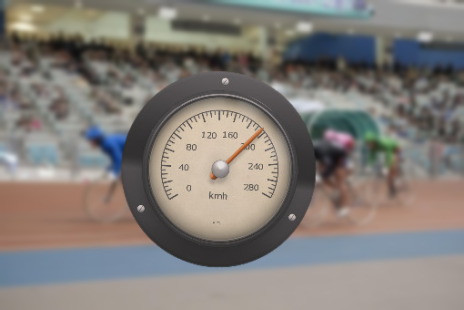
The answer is 195 km/h
